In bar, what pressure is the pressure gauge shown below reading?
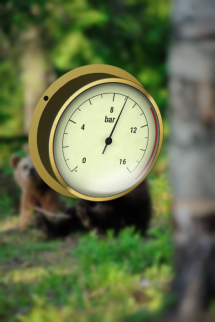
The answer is 9 bar
